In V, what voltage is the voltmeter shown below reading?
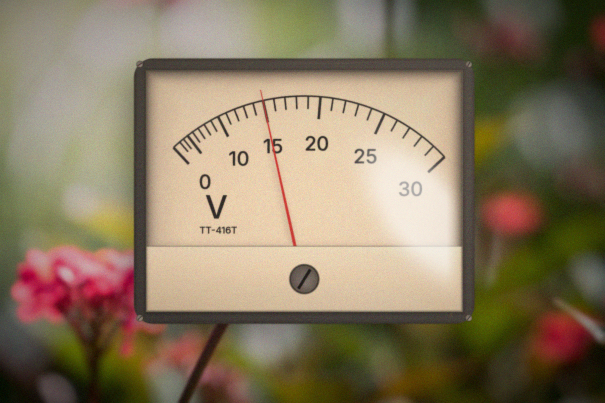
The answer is 15 V
